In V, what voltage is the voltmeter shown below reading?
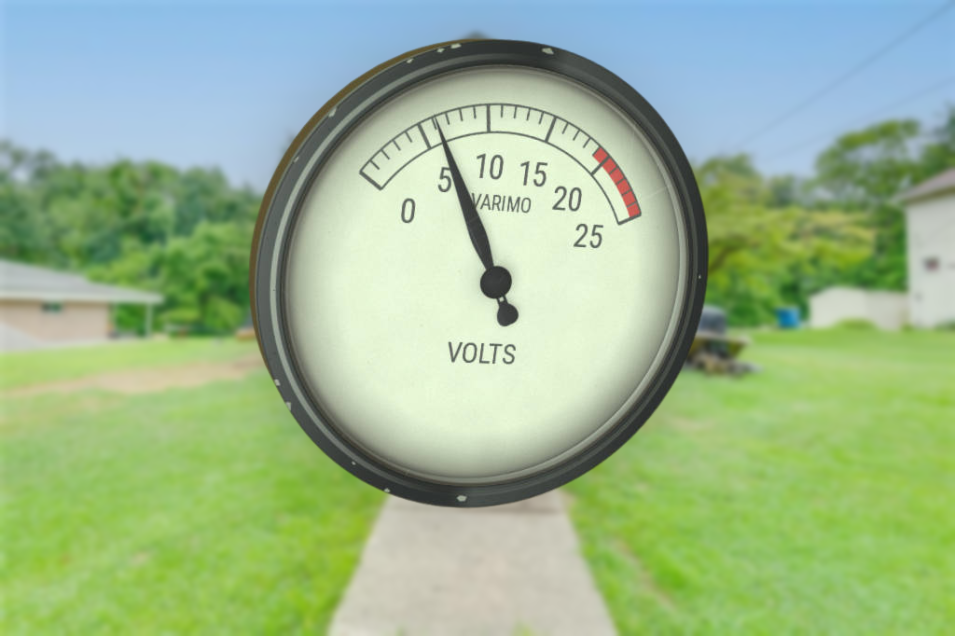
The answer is 6 V
